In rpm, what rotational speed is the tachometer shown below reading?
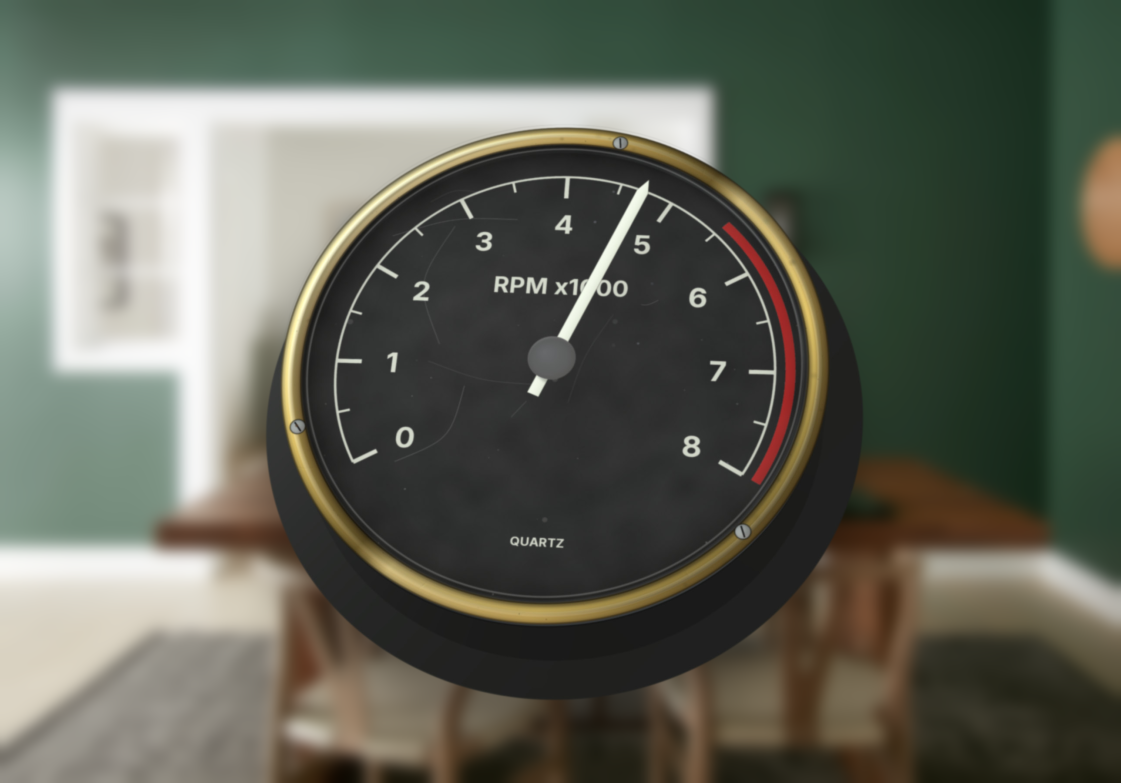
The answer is 4750 rpm
